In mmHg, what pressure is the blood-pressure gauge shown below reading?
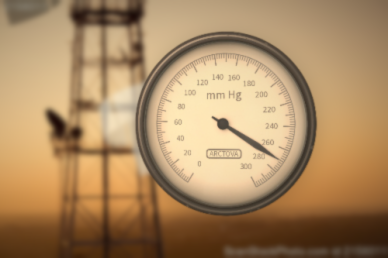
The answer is 270 mmHg
